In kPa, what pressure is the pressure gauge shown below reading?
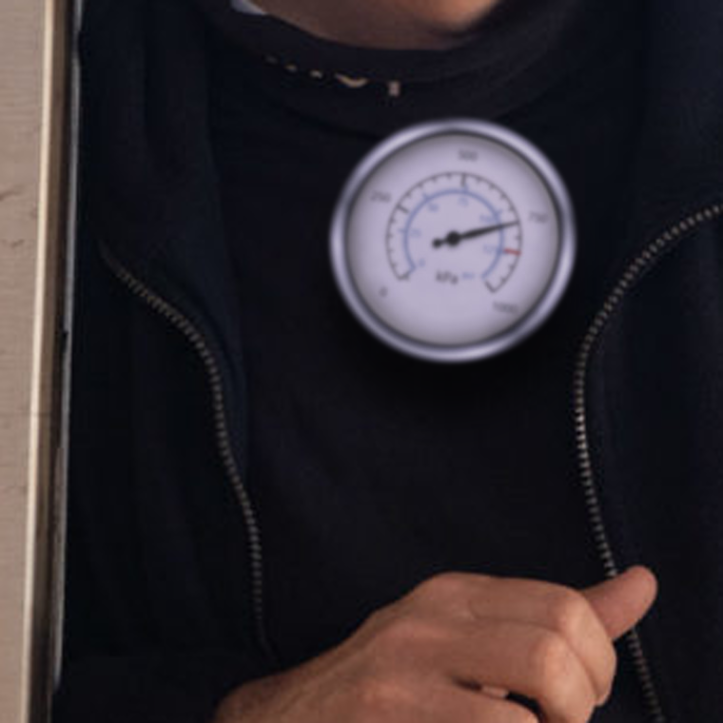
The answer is 750 kPa
